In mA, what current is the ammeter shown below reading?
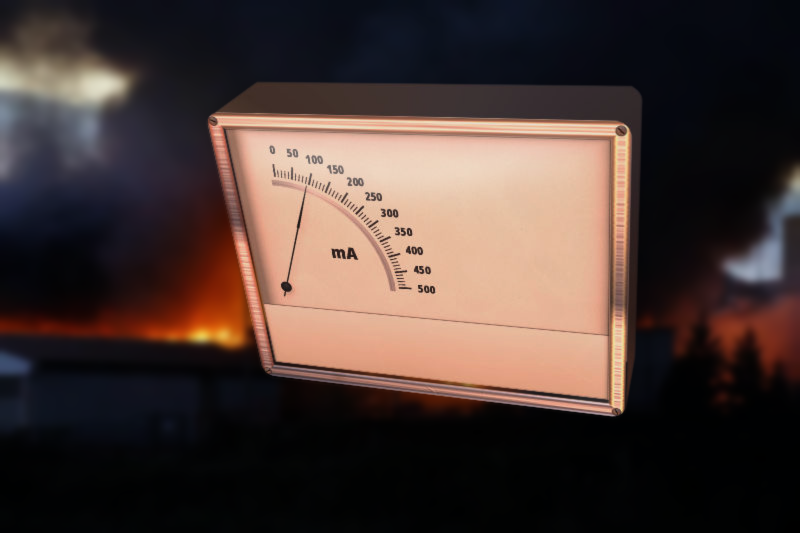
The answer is 100 mA
